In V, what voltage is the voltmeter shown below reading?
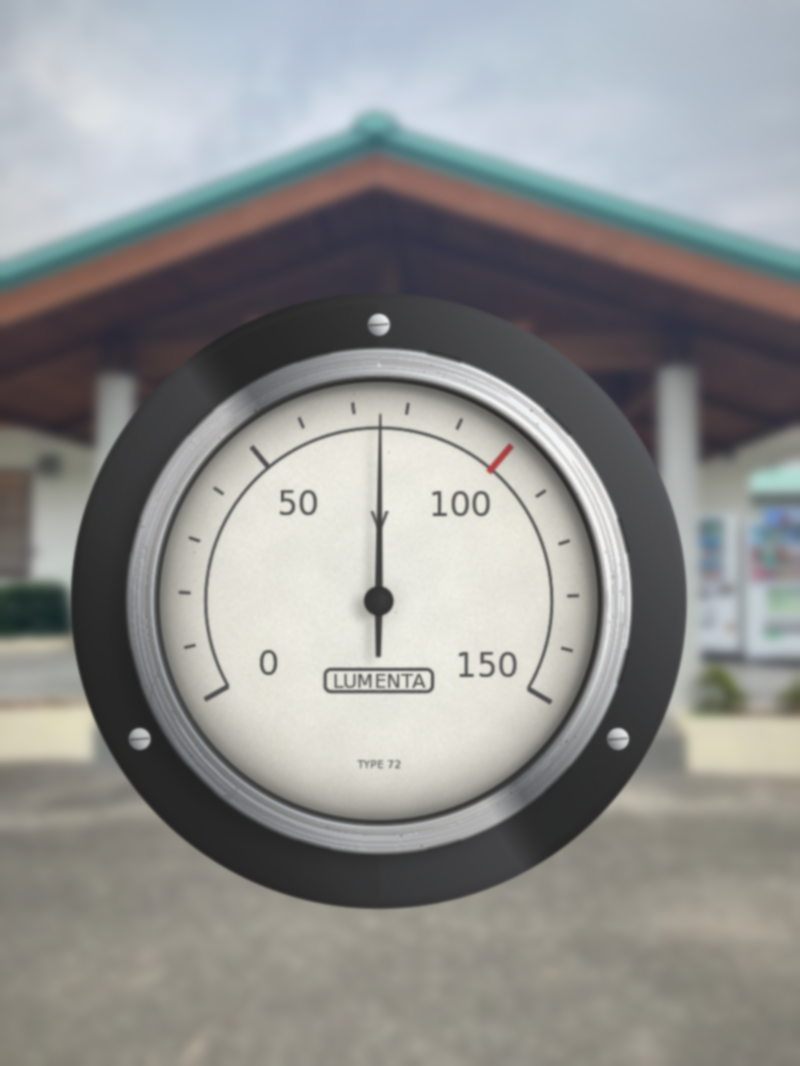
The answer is 75 V
